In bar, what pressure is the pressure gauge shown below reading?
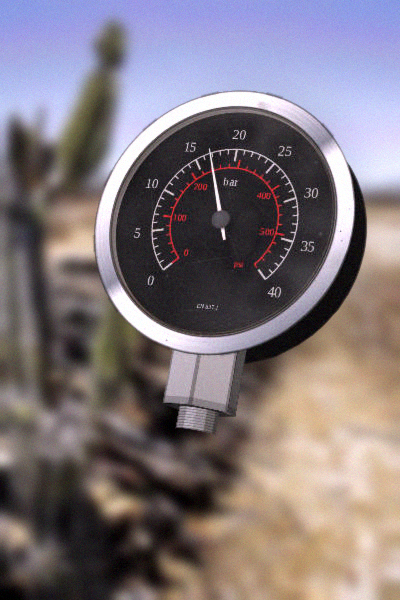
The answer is 17 bar
